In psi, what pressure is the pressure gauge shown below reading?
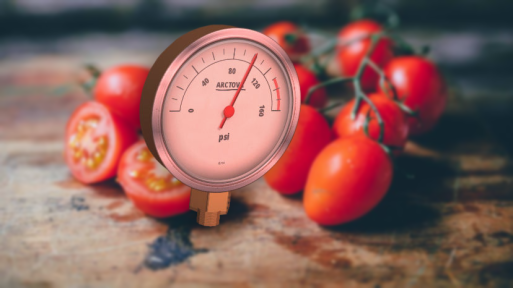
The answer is 100 psi
